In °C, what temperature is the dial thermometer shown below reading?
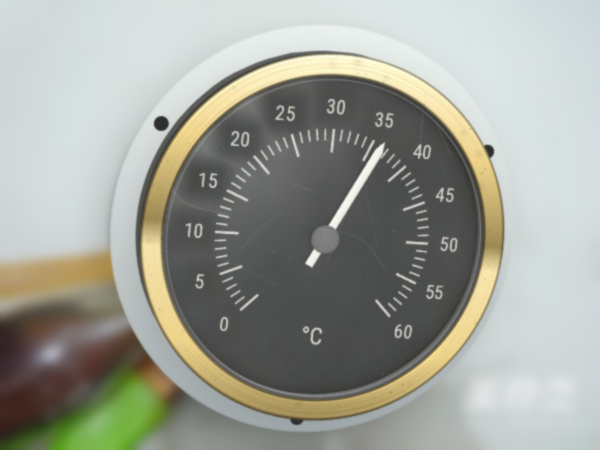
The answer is 36 °C
